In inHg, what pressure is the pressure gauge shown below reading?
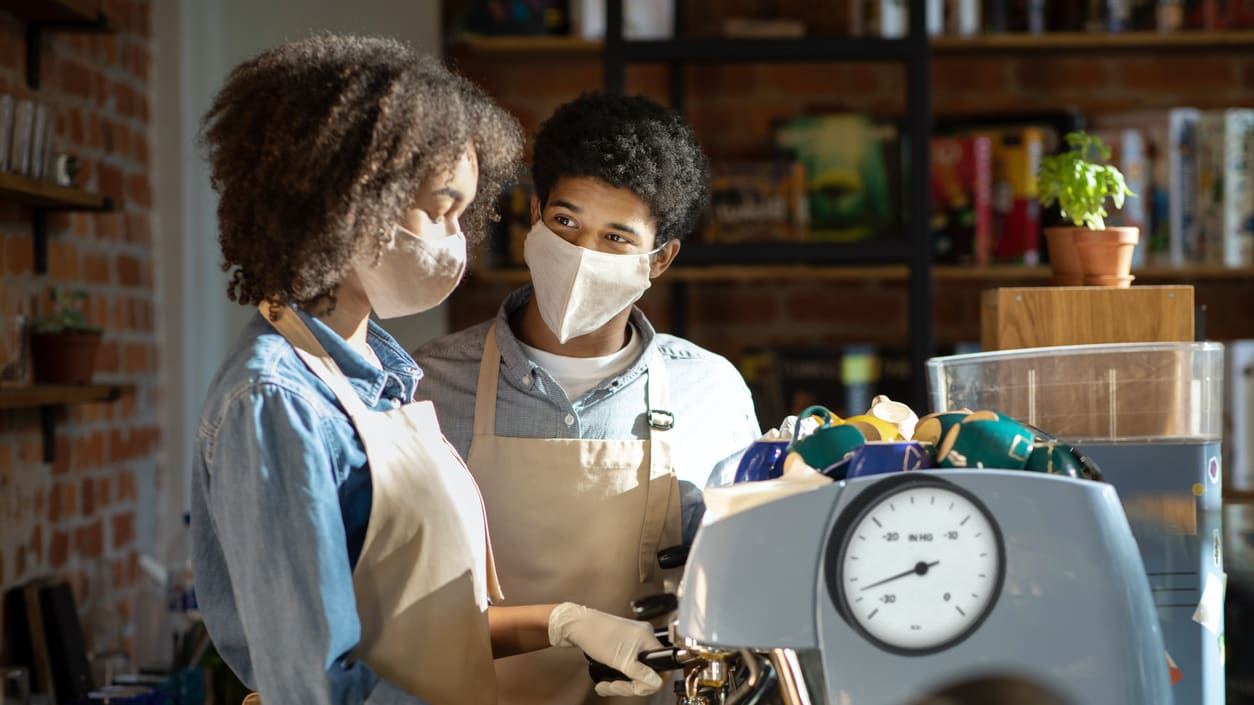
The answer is -27 inHg
